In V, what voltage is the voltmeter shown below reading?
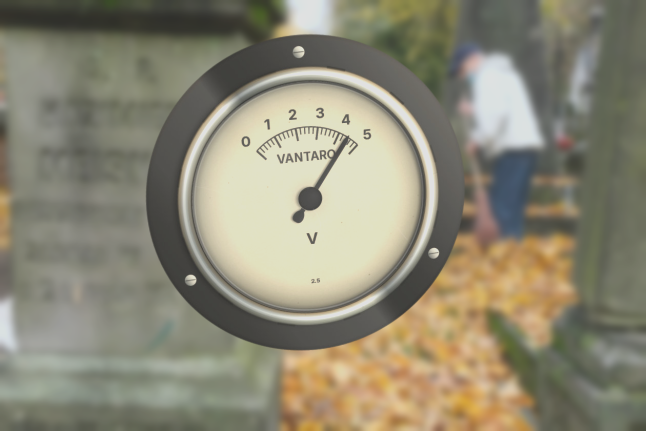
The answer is 4.4 V
